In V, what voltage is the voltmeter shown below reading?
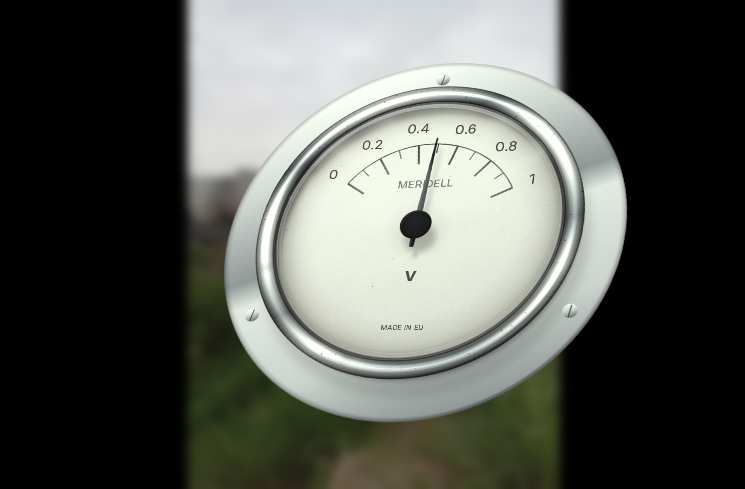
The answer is 0.5 V
